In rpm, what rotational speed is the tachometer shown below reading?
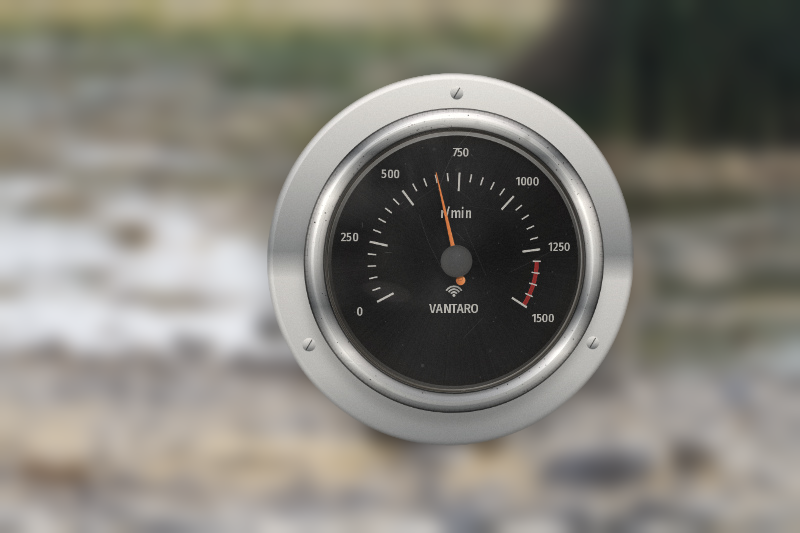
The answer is 650 rpm
